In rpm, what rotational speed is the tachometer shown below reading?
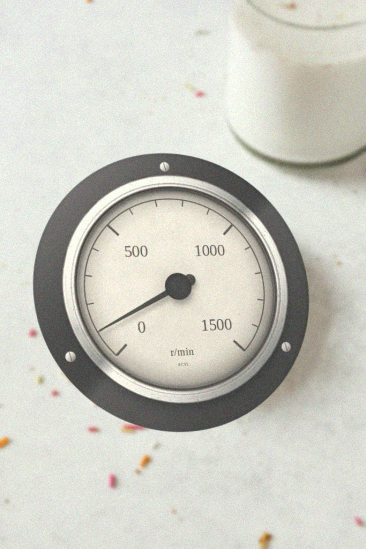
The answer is 100 rpm
